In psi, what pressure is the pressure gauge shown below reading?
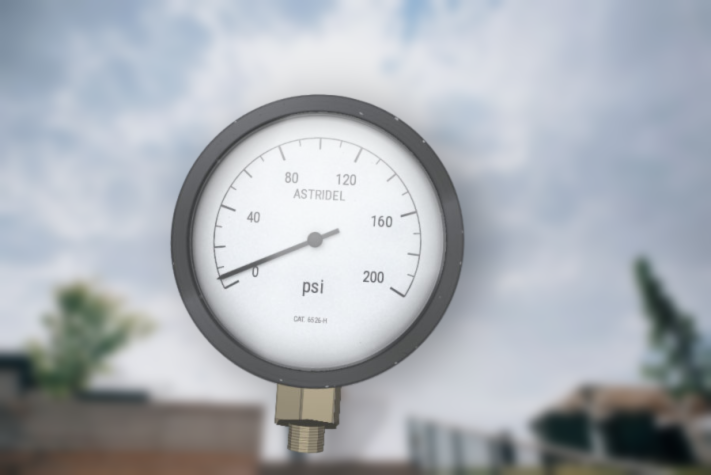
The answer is 5 psi
